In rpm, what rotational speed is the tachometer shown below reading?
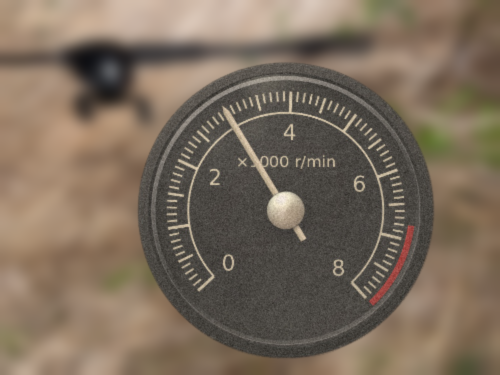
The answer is 3000 rpm
